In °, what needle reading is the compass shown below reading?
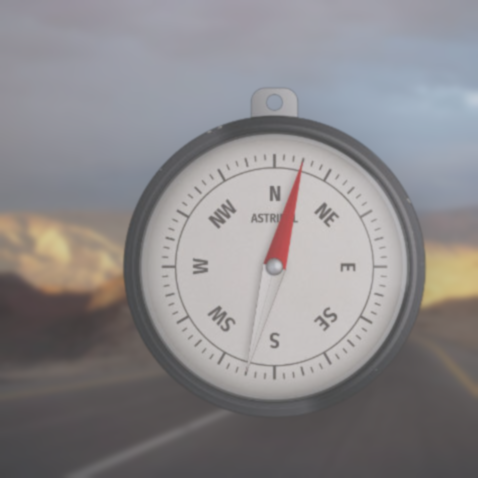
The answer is 15 °
